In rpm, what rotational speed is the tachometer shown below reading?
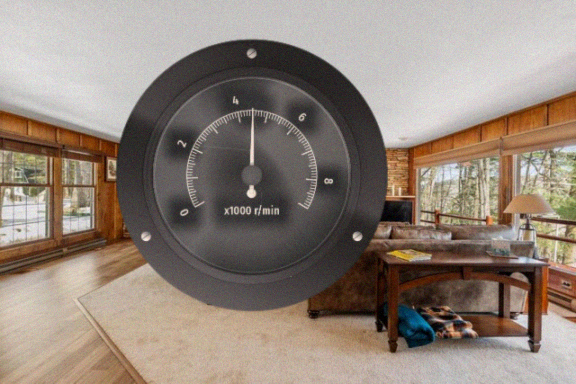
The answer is 4500 rpm
